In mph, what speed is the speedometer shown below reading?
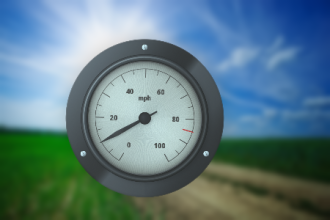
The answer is 10 mph
